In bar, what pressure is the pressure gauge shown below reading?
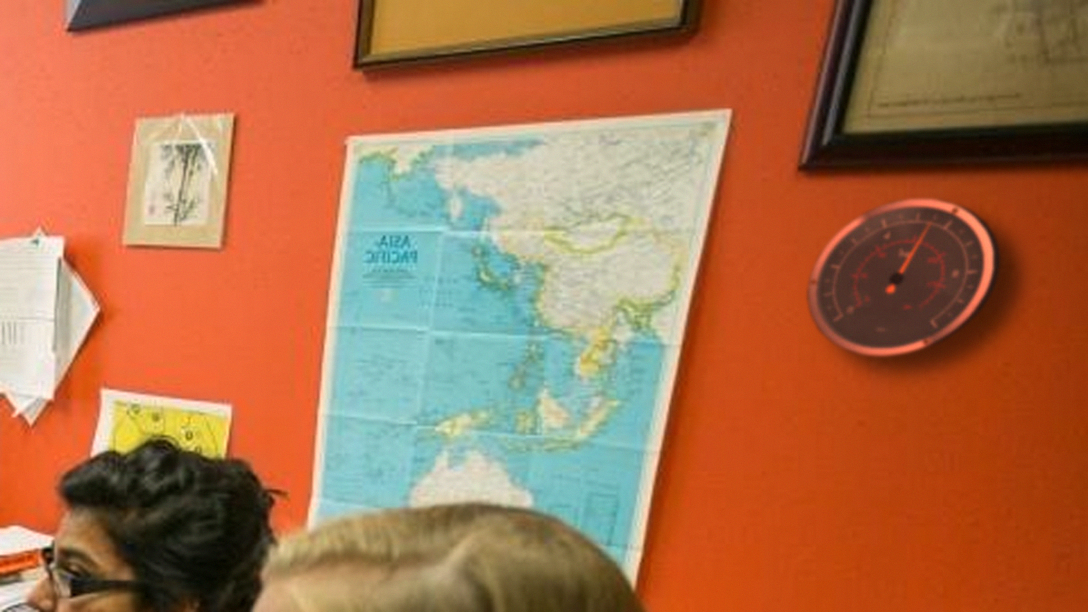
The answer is 5.5 bar
